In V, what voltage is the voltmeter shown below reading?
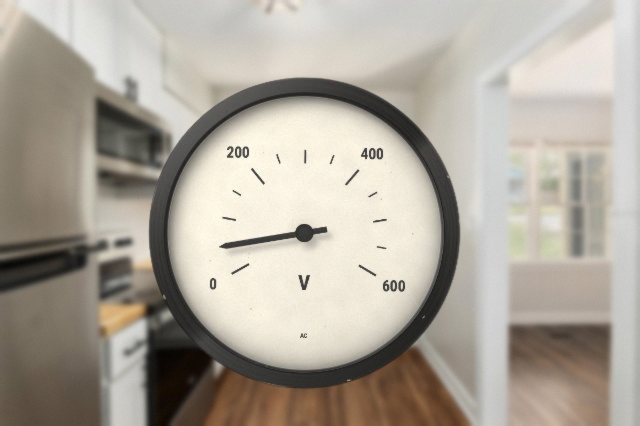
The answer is 50 V
